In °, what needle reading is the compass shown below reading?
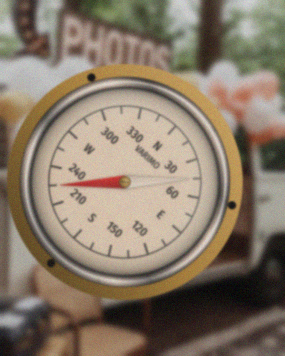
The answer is 225 °
